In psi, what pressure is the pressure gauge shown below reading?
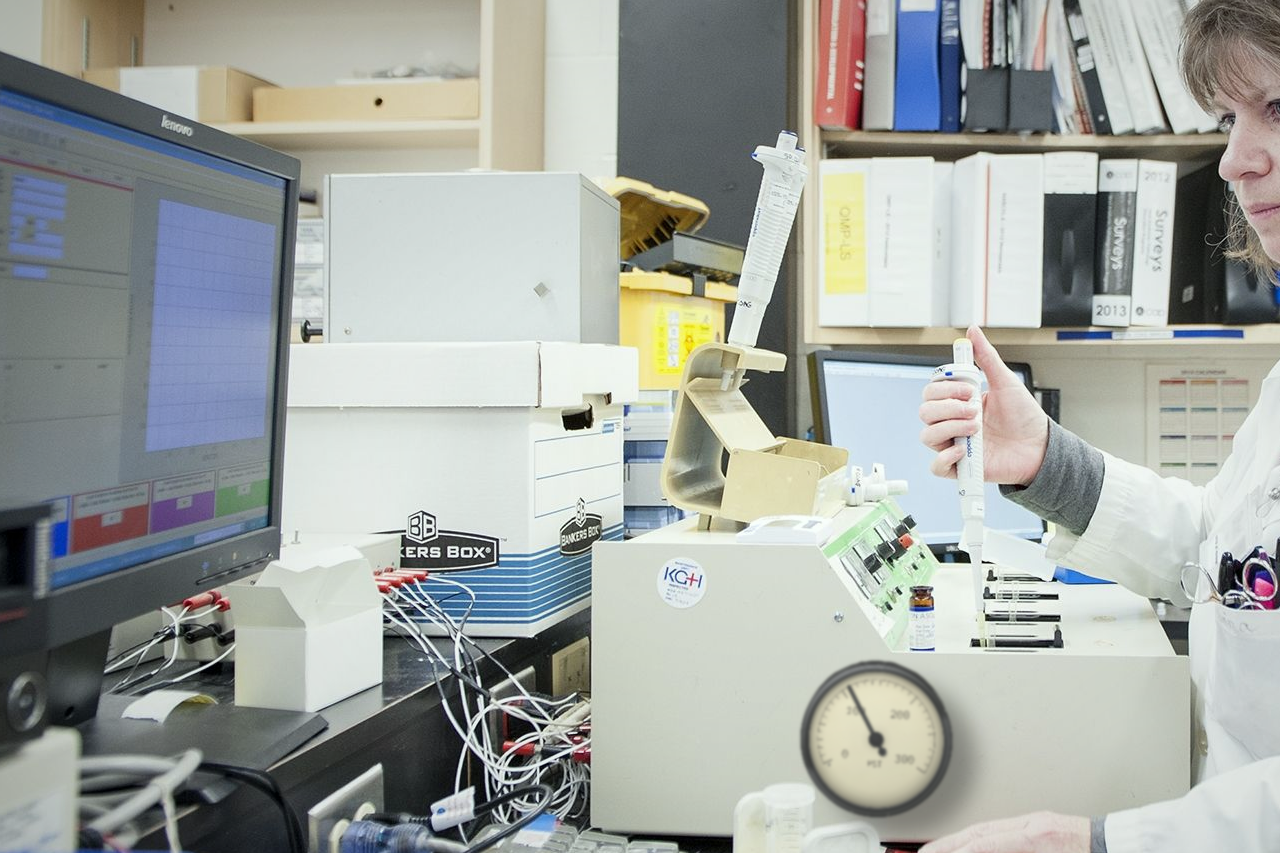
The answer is 110 psi
